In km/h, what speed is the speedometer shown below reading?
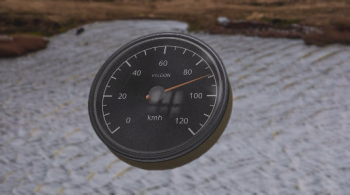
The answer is 90 km/h
